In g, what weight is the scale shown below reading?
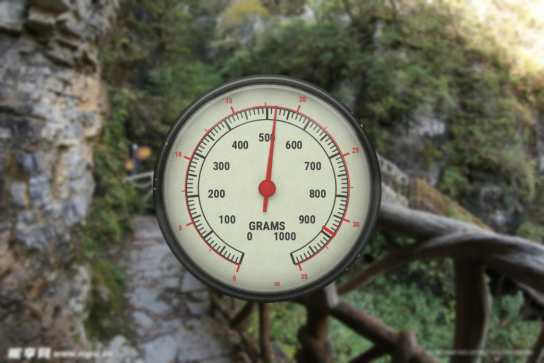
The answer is 520 g
